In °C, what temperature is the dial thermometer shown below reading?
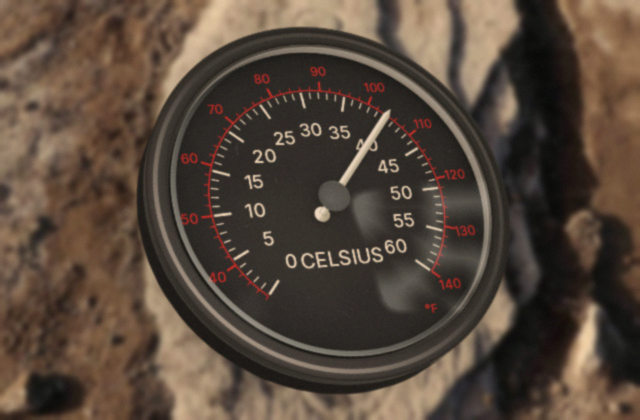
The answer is 40 °C
